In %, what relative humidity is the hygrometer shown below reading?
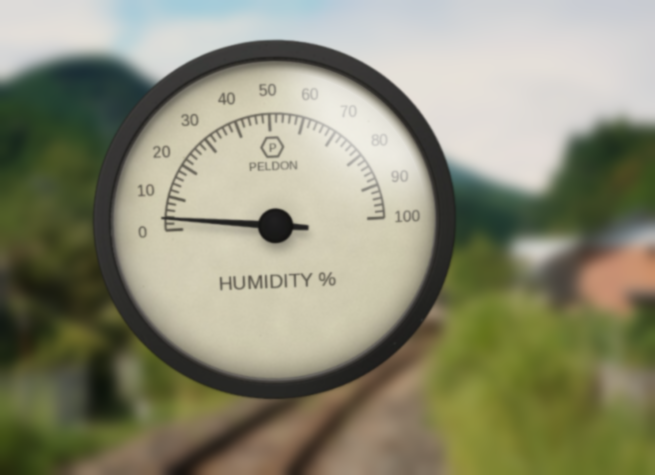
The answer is 4 %
